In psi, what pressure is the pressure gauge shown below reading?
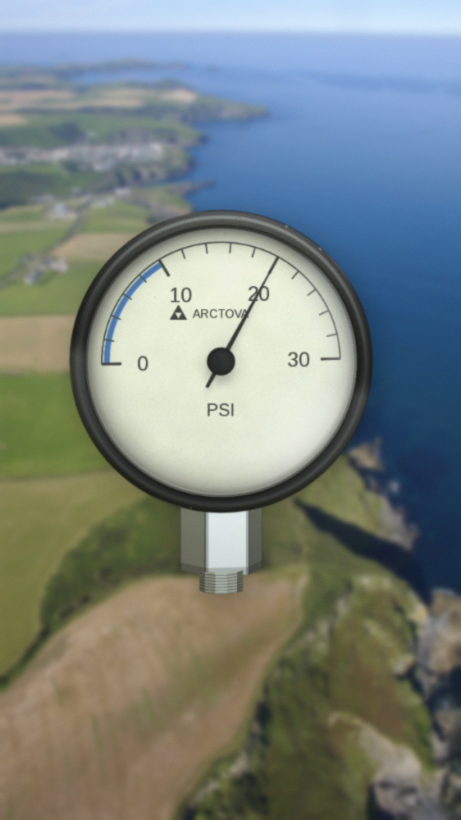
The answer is 20 psi
